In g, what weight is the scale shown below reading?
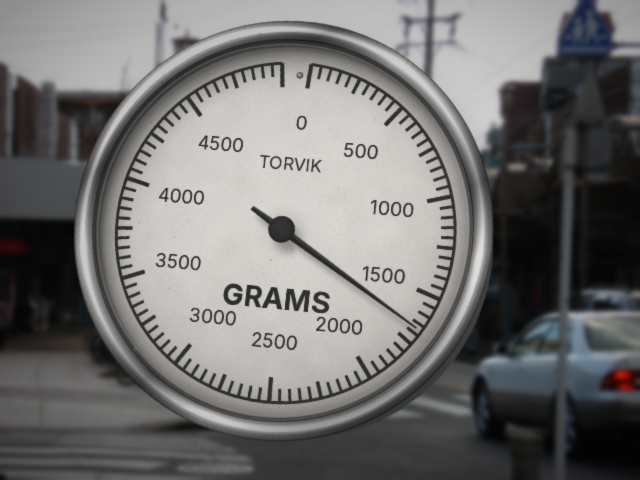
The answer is 1675 g
